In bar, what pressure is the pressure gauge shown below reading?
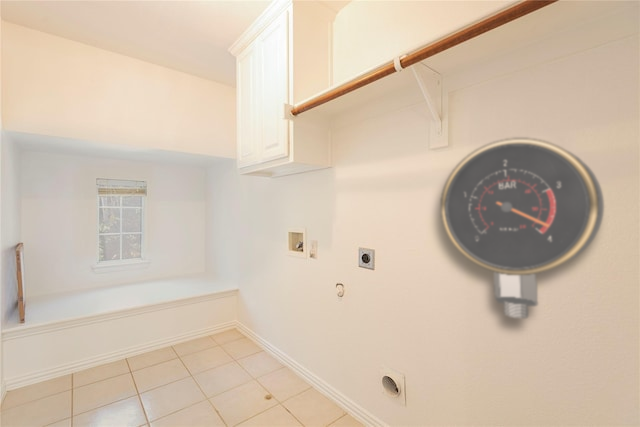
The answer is 3.8 bar
